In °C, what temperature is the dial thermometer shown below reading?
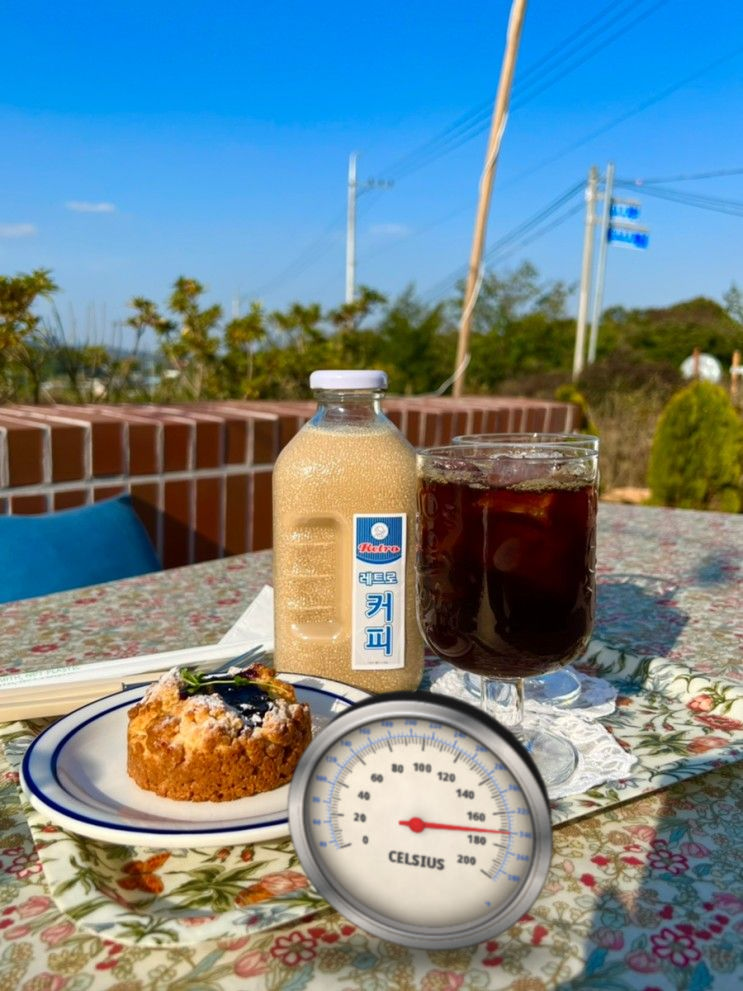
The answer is 170 °C
